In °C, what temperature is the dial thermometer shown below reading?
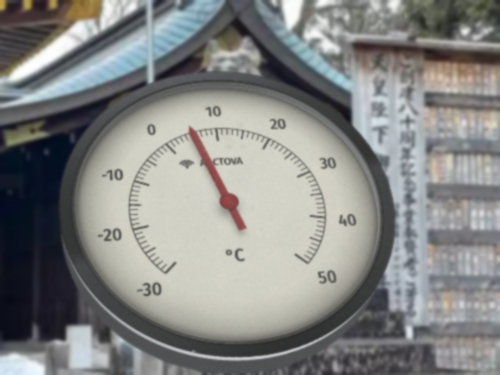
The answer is 5 °C
